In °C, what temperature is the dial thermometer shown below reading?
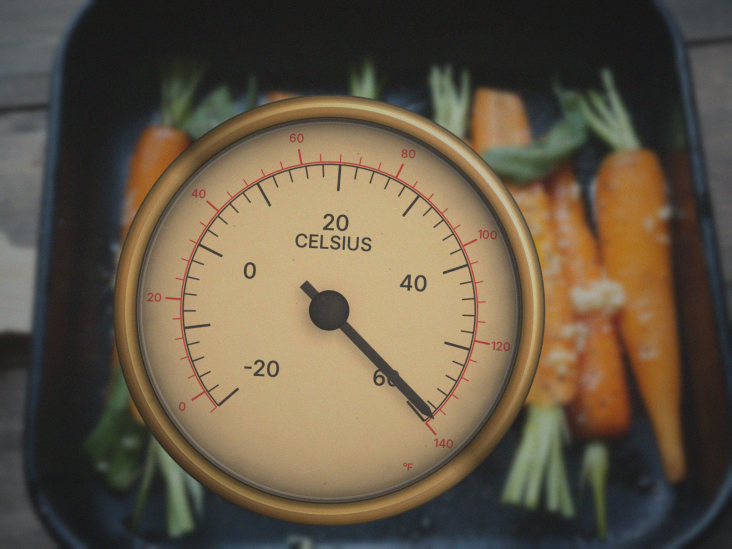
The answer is 59 °C
